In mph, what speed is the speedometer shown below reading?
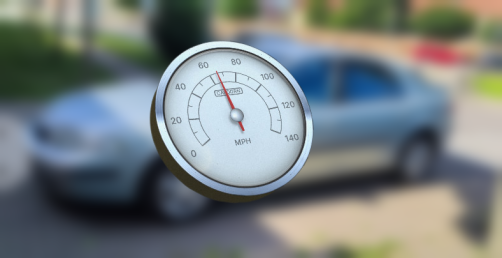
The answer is 65 mph
